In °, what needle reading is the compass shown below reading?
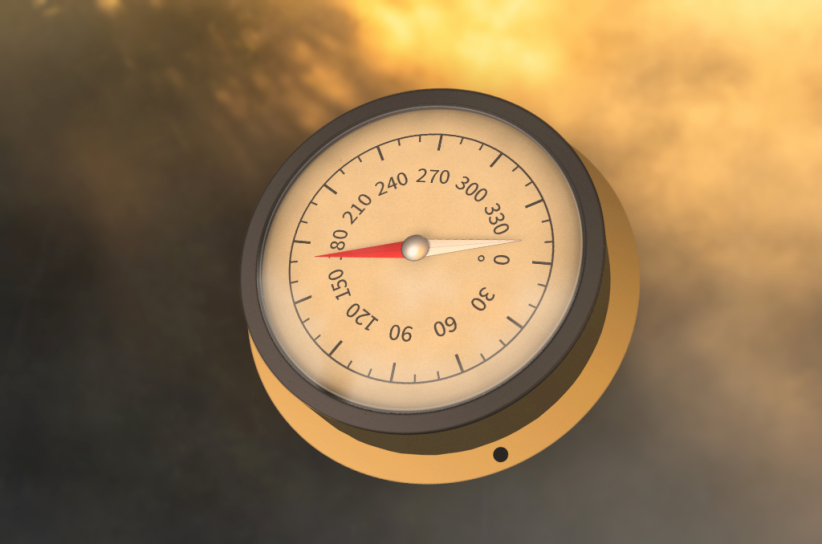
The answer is 170 °
